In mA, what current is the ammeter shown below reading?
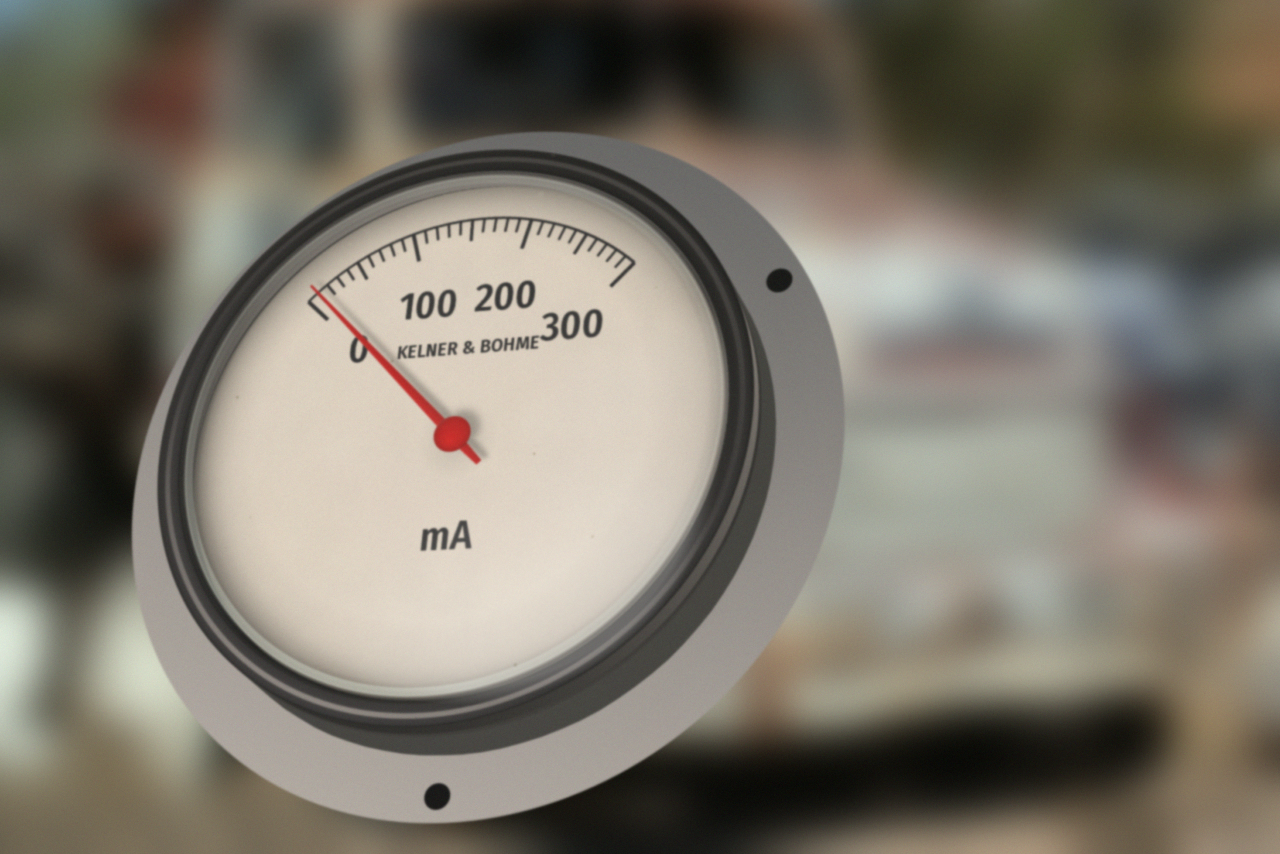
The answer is 10 mA
